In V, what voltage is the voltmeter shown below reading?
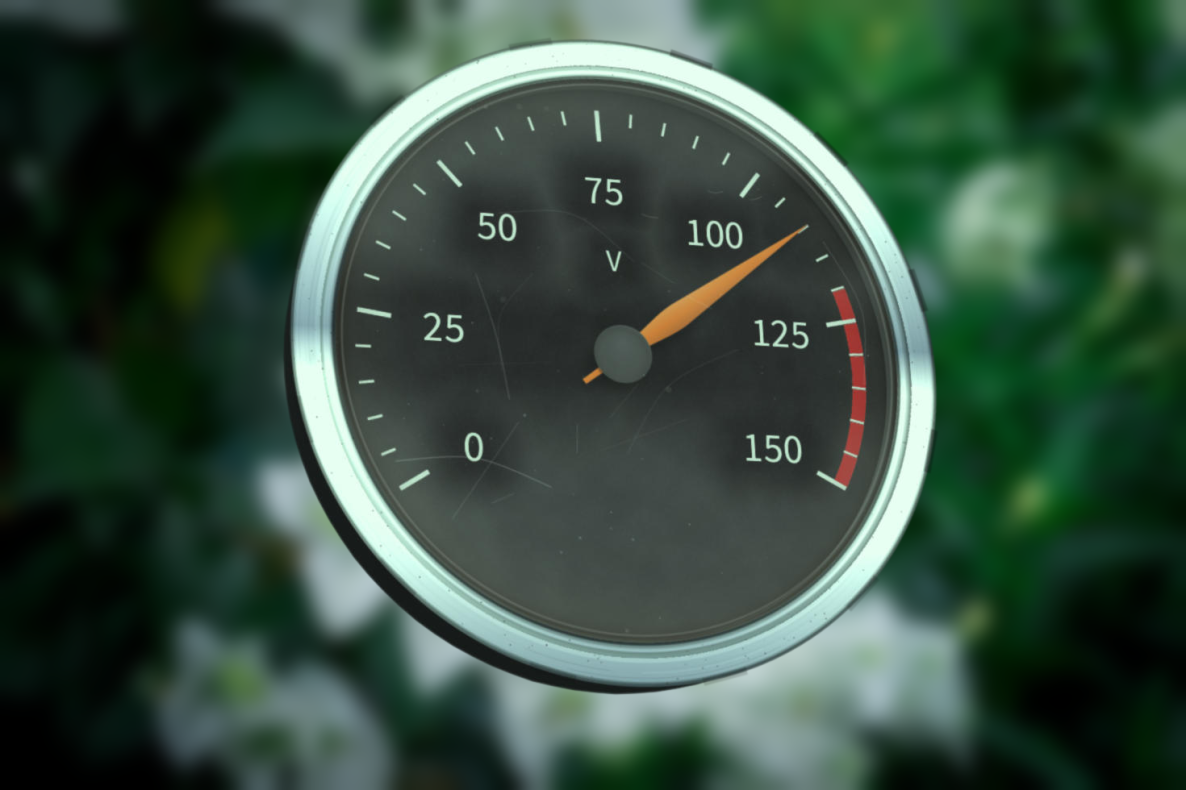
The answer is 110 V
